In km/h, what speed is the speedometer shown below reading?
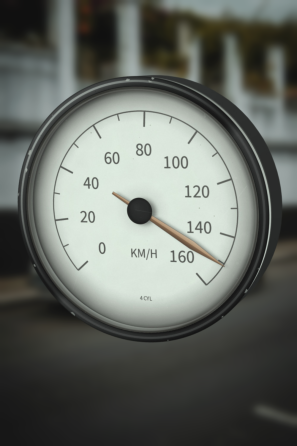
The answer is 150 km/h
